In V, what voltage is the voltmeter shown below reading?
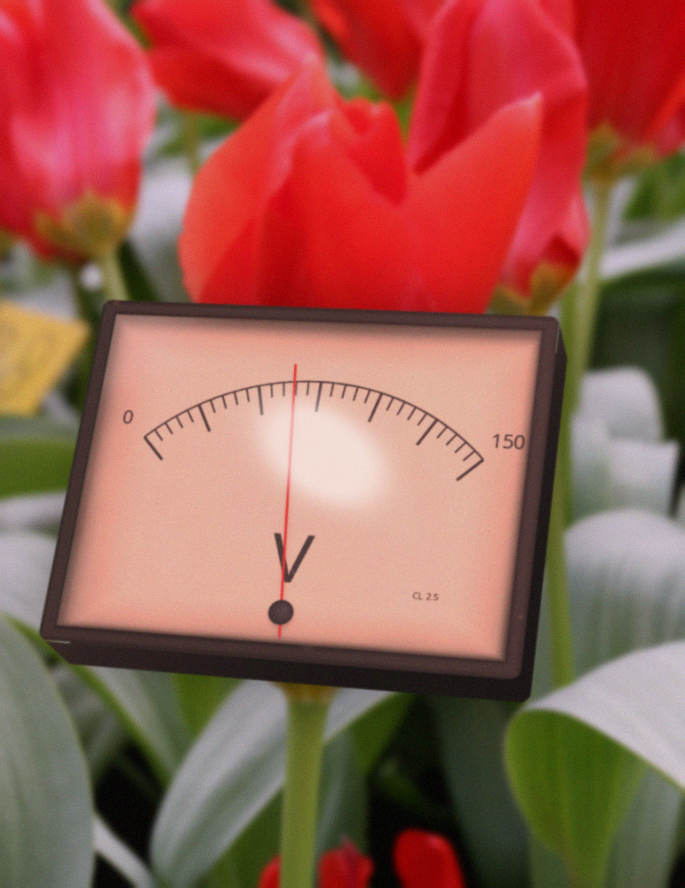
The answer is 65 V
